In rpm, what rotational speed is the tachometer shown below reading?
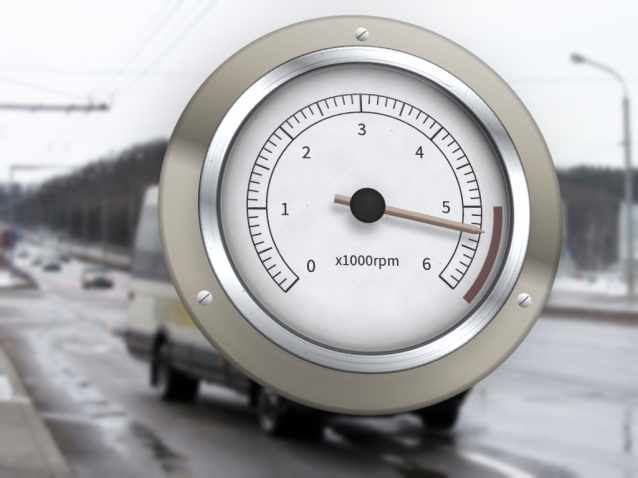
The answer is 5300 rpm
